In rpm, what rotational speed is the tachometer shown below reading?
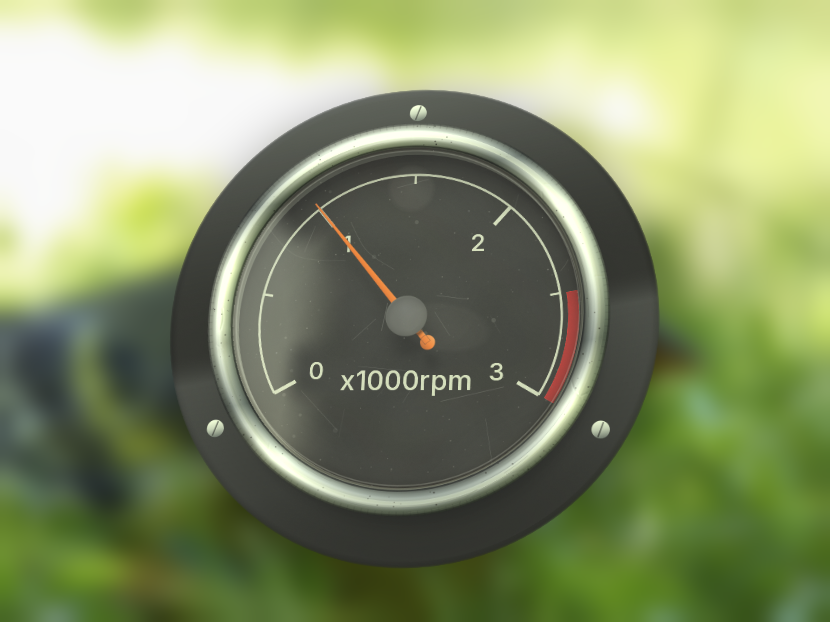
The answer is 1000 rpm
